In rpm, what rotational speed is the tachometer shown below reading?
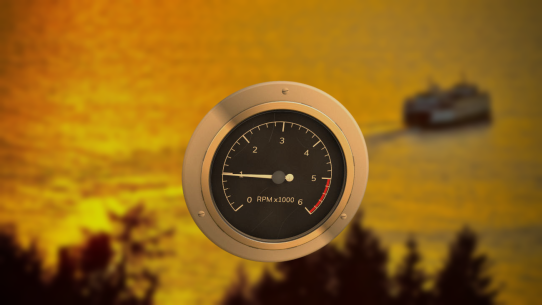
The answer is 1000 rpm
